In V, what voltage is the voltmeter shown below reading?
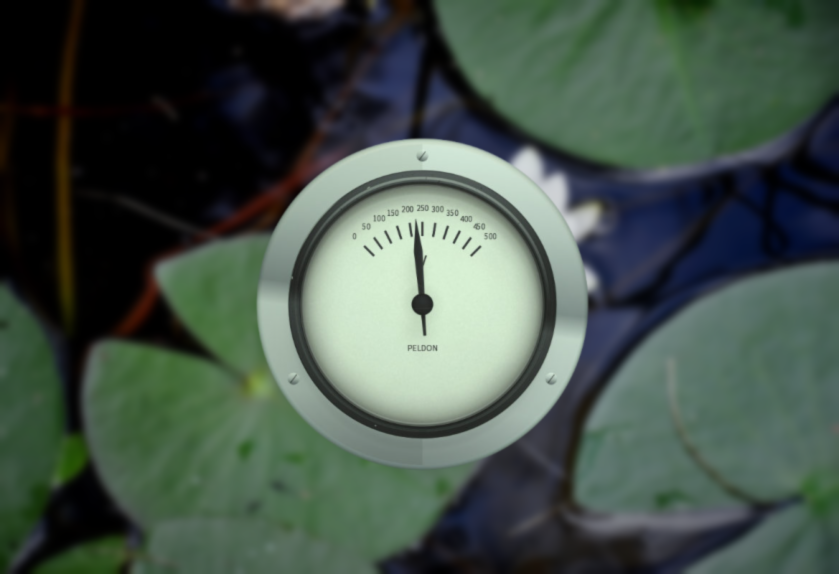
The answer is 225 V
